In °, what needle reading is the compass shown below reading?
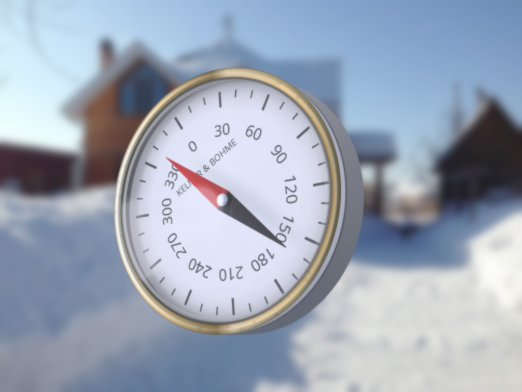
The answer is 340 °
